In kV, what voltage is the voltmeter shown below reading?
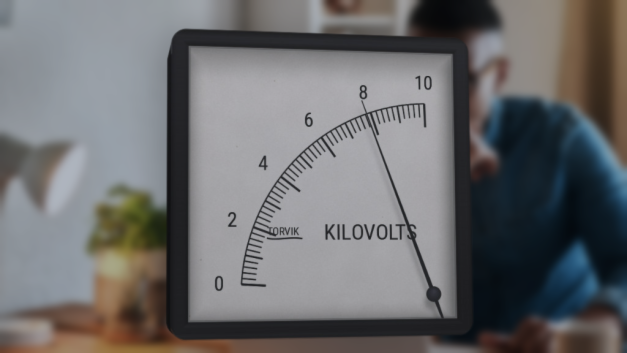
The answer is 7.8 kV
